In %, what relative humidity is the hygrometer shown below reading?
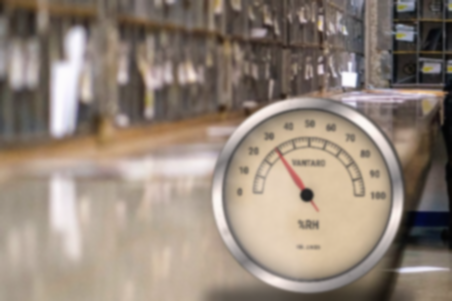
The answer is 30 %
